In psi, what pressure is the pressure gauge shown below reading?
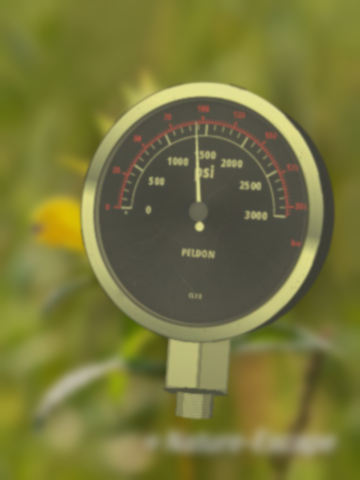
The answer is 1400 psi
